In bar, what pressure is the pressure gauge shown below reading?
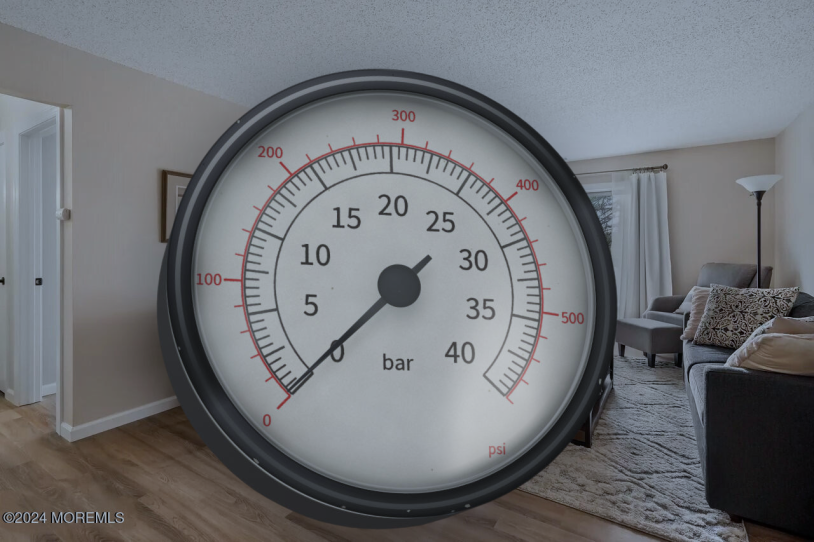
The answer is 0.25 bar
